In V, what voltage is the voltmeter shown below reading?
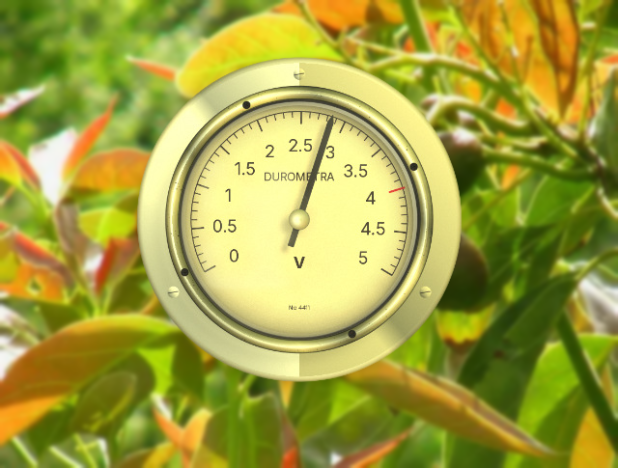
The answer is 2.85 V
